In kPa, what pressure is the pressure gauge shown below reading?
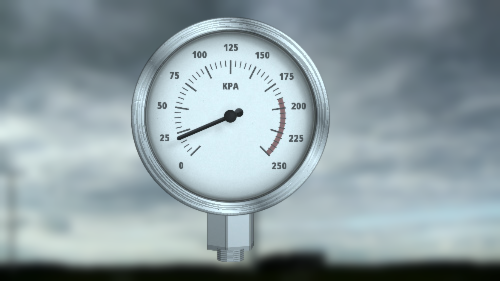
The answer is 20 kPa
